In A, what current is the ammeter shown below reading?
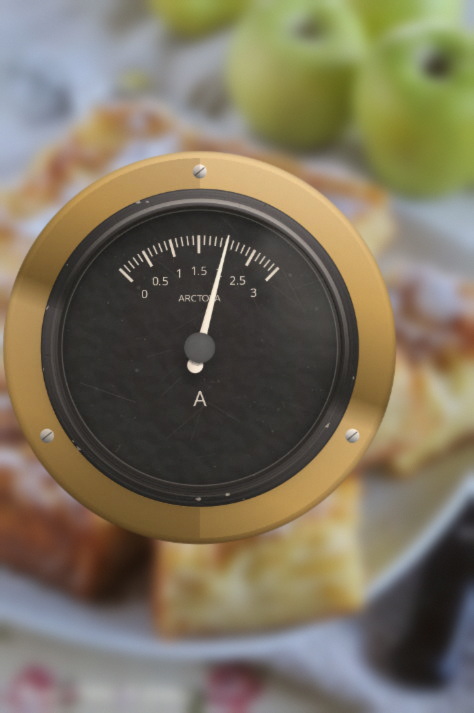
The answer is 2 A
